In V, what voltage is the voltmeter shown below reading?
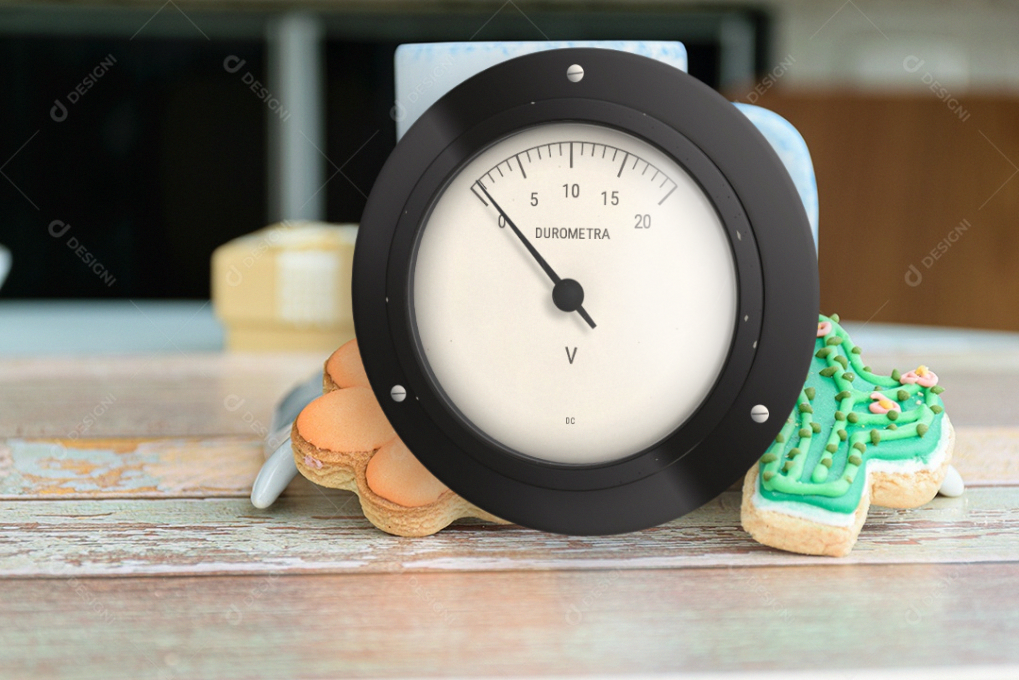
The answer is 1 V
